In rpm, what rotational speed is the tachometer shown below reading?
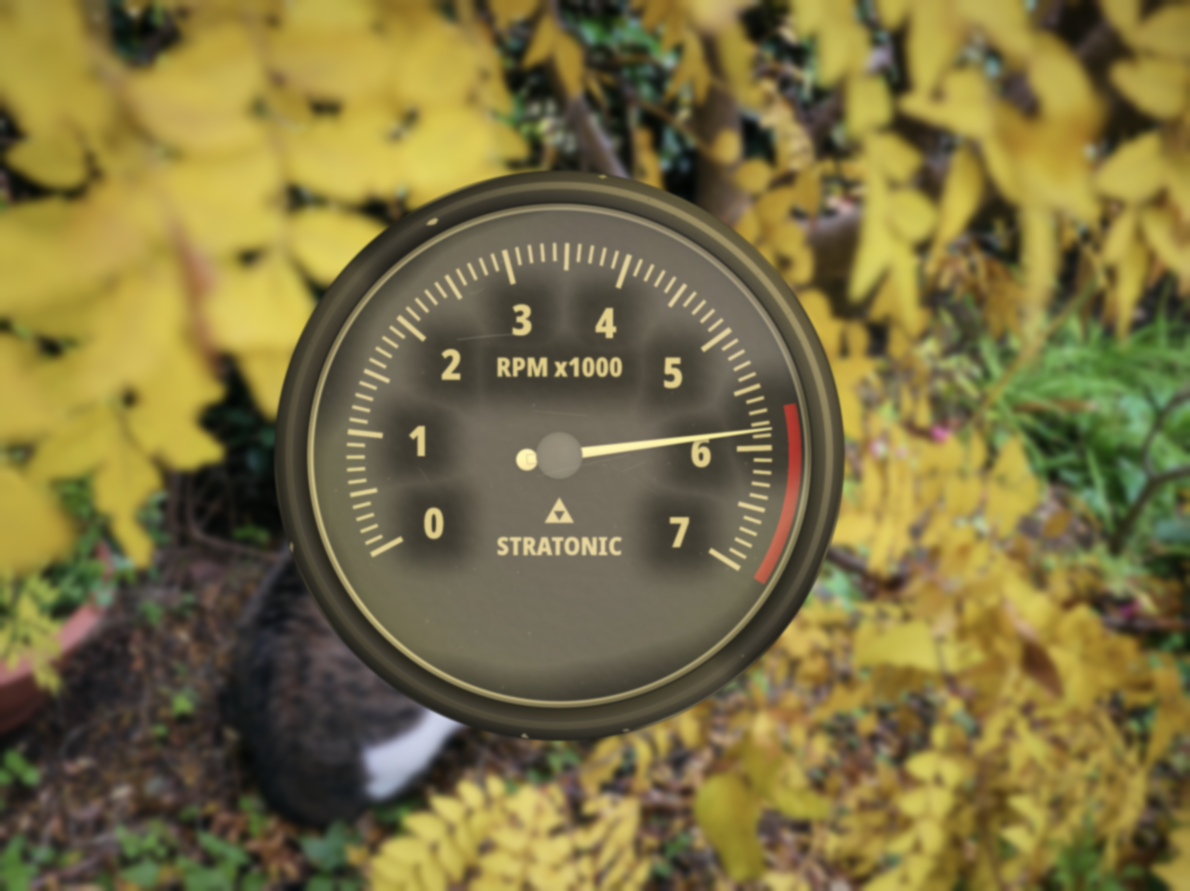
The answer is 5850 rpm
